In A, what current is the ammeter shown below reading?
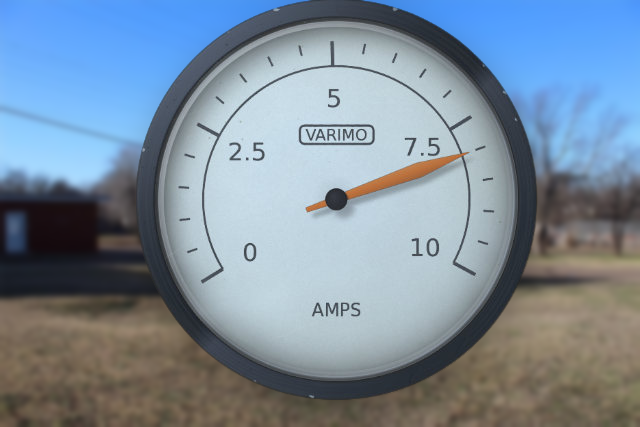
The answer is 8 A
